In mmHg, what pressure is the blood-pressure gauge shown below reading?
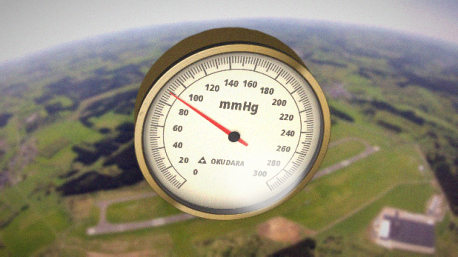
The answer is 90 mmHg
